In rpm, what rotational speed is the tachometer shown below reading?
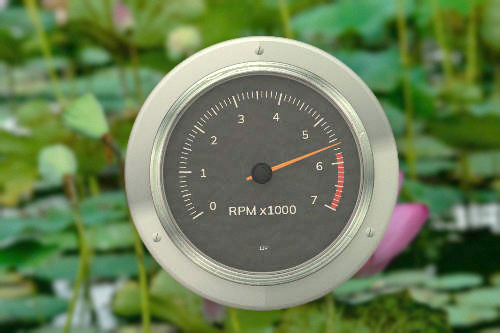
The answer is 5600 rpm
